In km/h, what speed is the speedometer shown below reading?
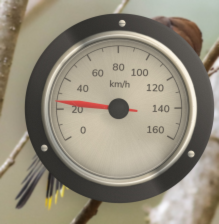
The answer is 25 km/h
